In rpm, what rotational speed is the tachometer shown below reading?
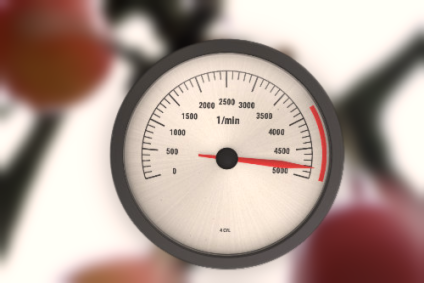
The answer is 4800 rpm
